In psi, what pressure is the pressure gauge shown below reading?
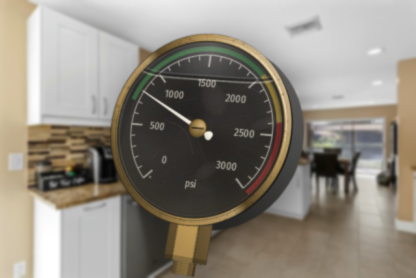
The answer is 800 psi
